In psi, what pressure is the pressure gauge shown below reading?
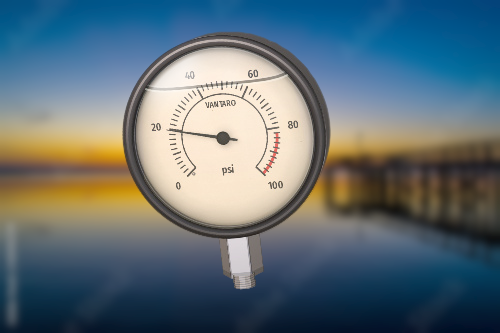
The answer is 20 psi
